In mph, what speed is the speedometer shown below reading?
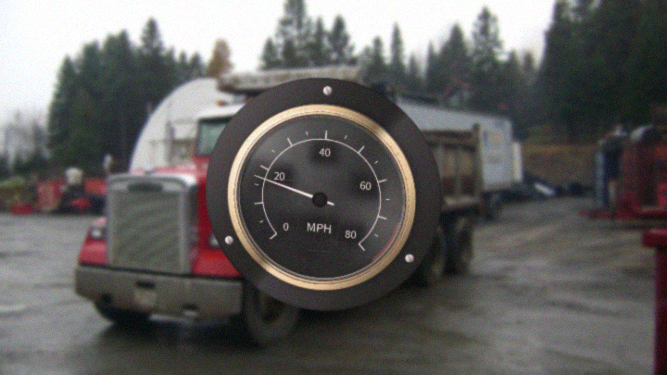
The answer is 17.5 mph
